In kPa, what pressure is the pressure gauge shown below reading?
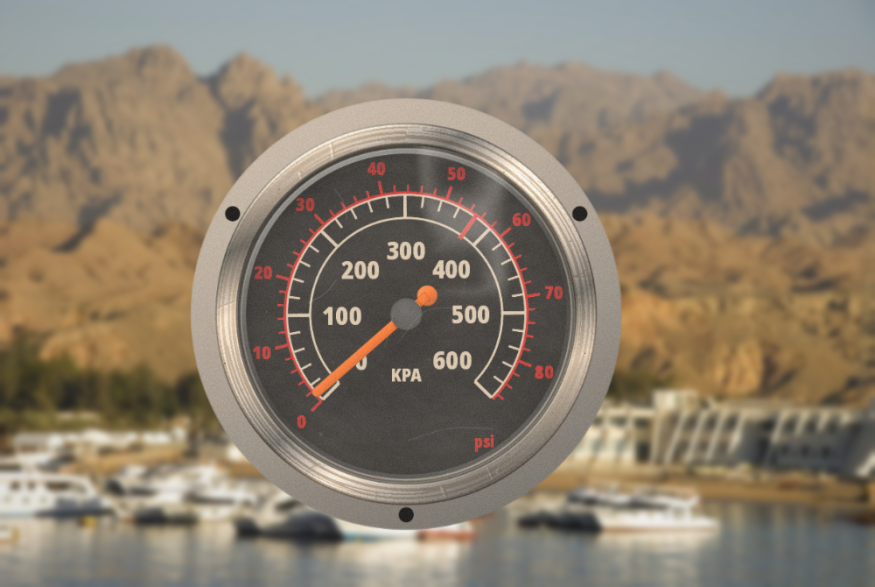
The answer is 10 kPa
